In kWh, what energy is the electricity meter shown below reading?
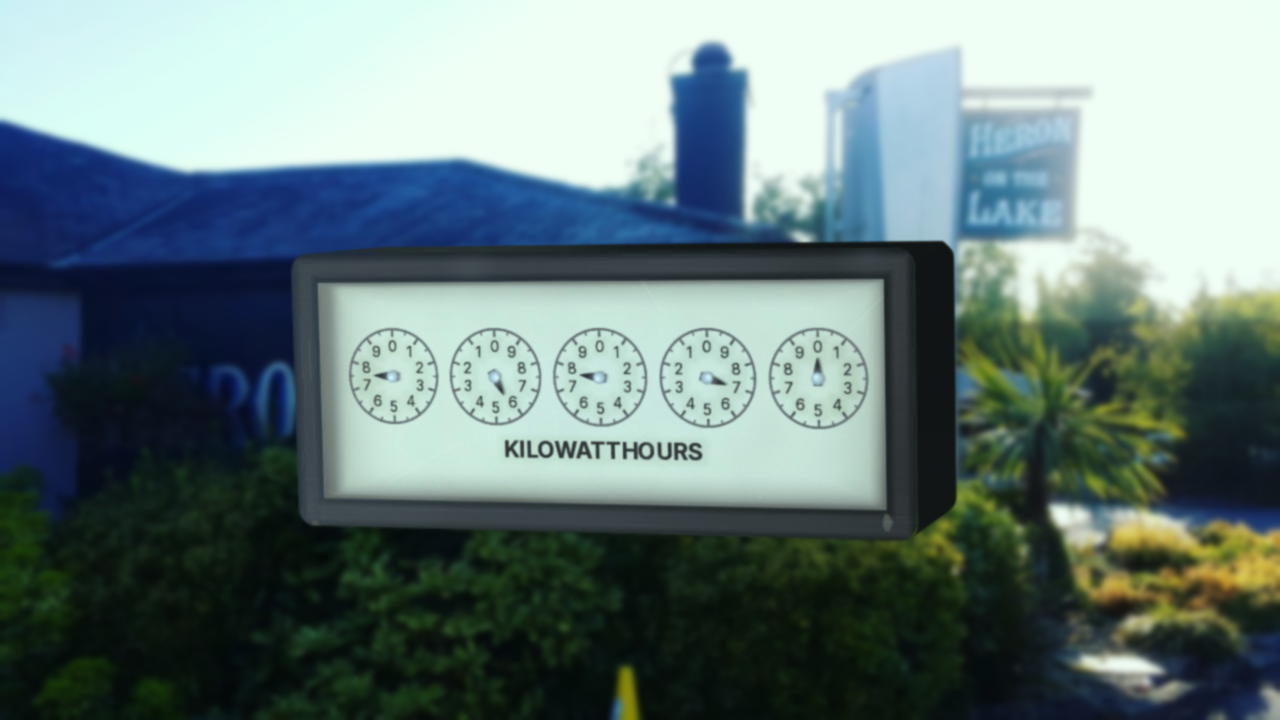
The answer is 75770 kWh
